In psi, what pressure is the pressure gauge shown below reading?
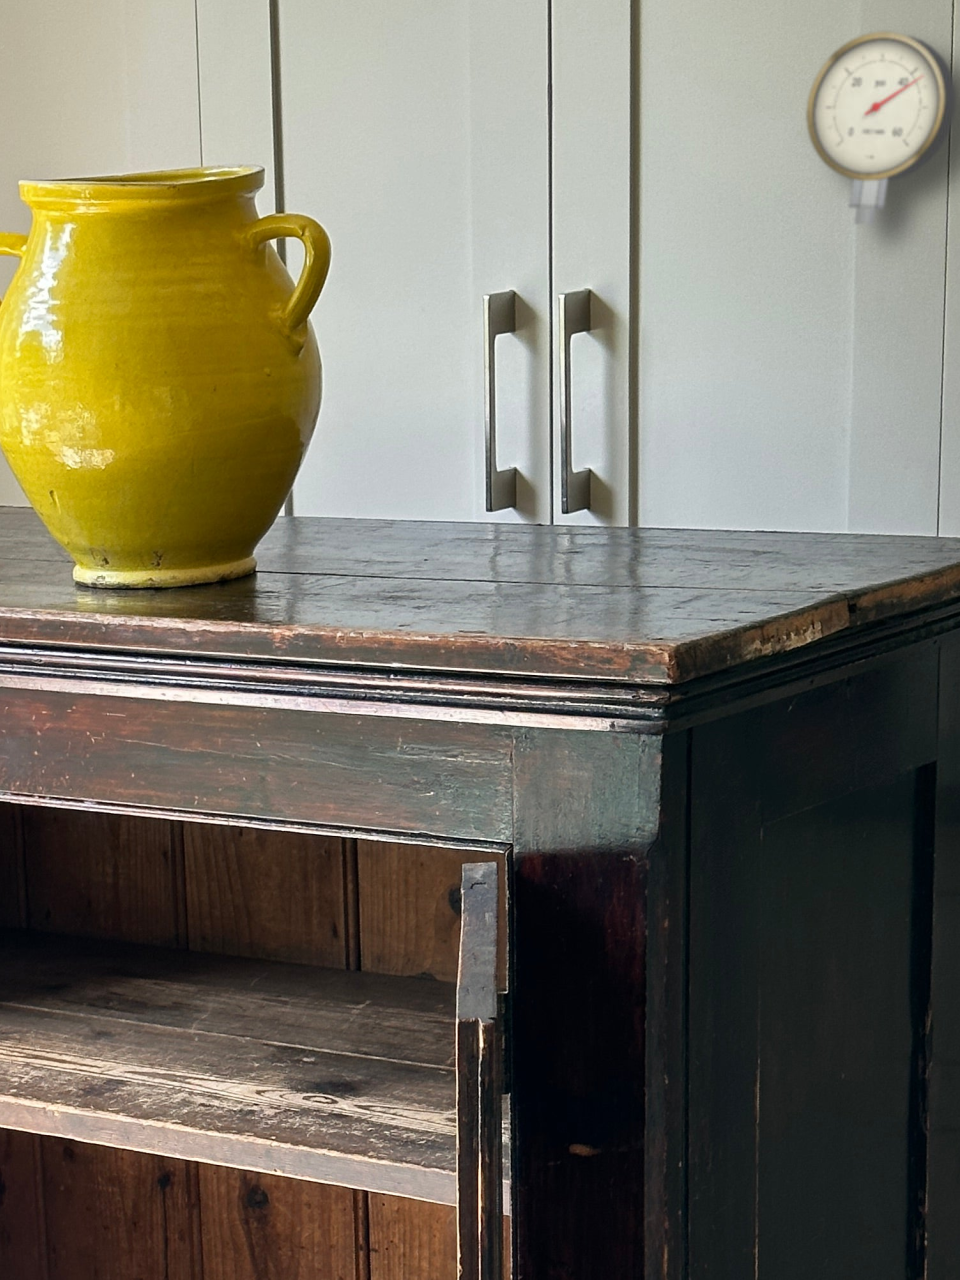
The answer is 42.5 psi
